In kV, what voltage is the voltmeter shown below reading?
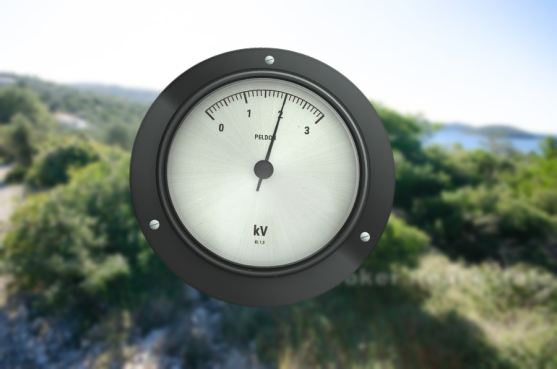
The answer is 2 kV
